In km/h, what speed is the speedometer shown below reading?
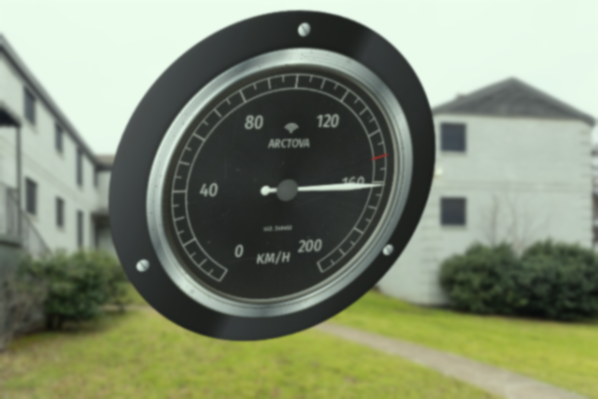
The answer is 160 km/h
